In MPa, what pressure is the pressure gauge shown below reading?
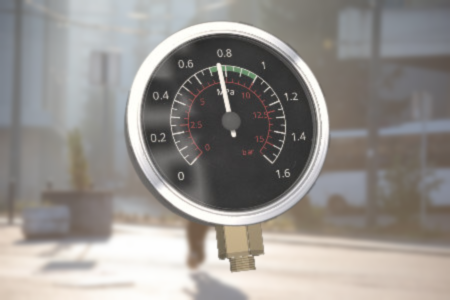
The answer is 0.75 MPa
